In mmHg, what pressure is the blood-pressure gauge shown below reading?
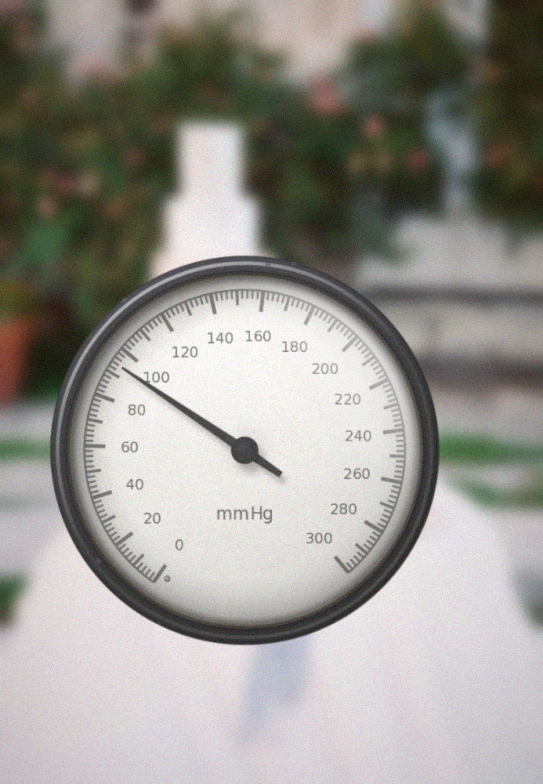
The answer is 94 mmHg
